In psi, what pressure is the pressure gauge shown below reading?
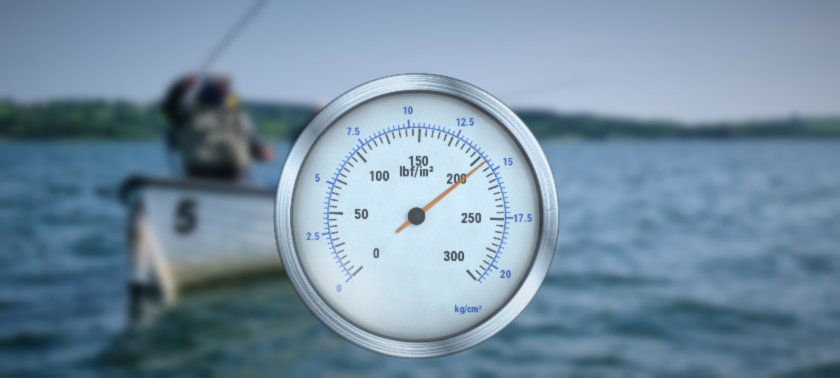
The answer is 205 psi
